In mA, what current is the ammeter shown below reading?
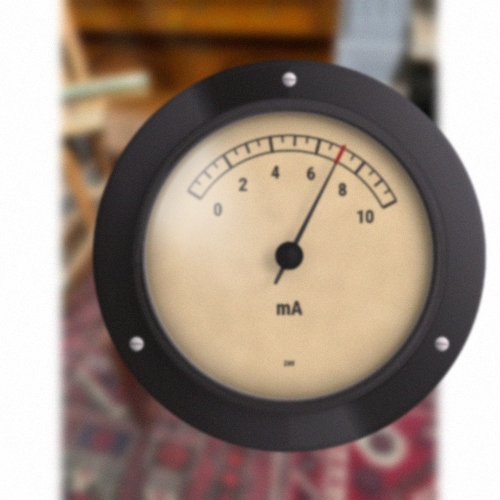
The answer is 7 mA
